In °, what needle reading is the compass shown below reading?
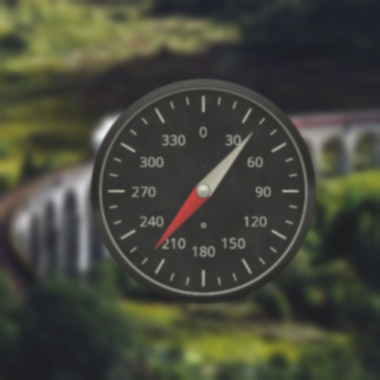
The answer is 220 °
